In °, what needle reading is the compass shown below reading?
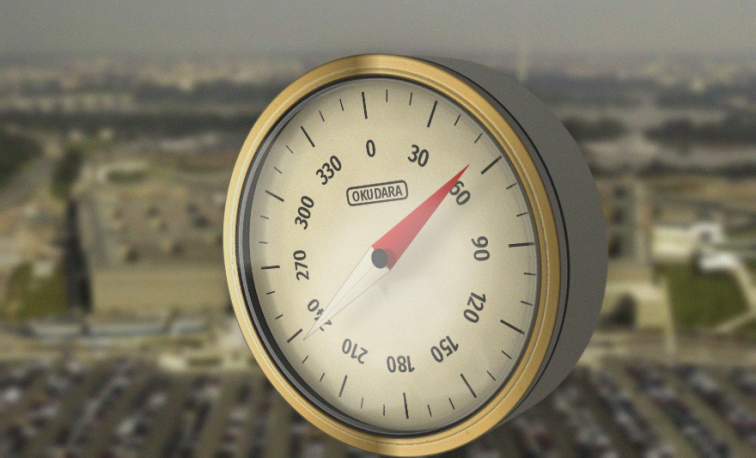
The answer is 55 °
